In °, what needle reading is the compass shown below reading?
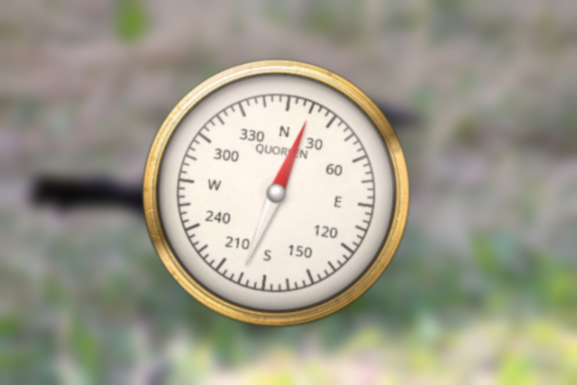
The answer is 15 °
